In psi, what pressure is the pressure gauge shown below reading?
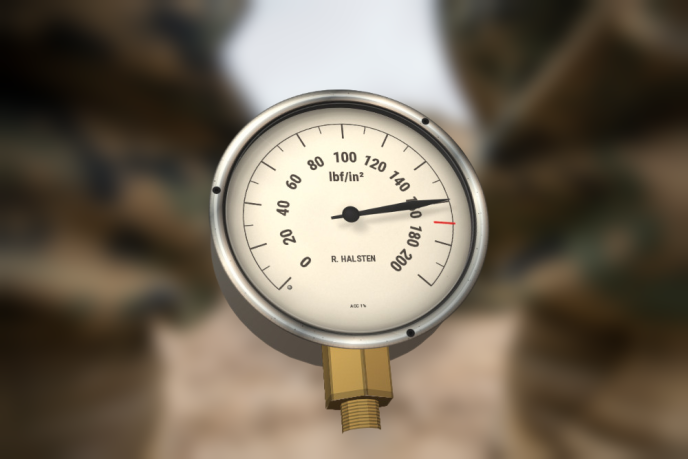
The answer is 160 psi
